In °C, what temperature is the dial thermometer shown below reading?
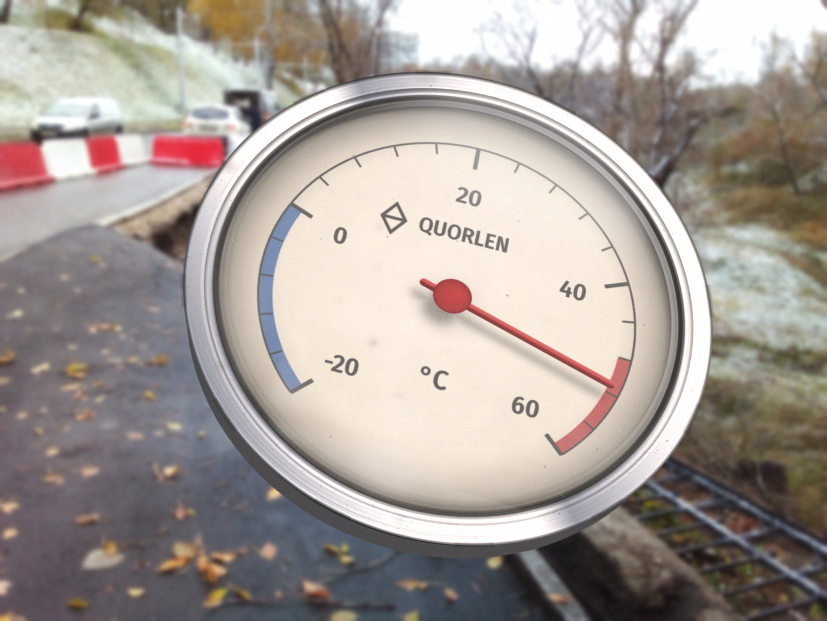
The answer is 52 °C
